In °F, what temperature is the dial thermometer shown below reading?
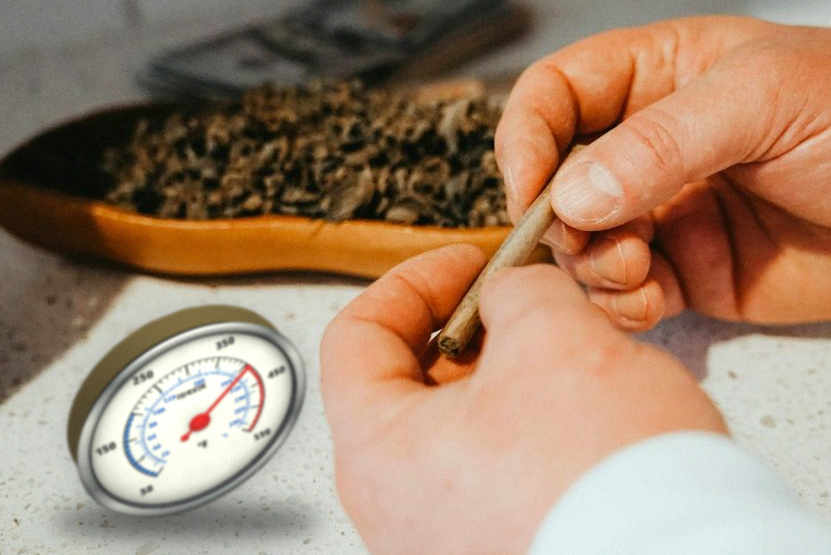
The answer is 400 °F
